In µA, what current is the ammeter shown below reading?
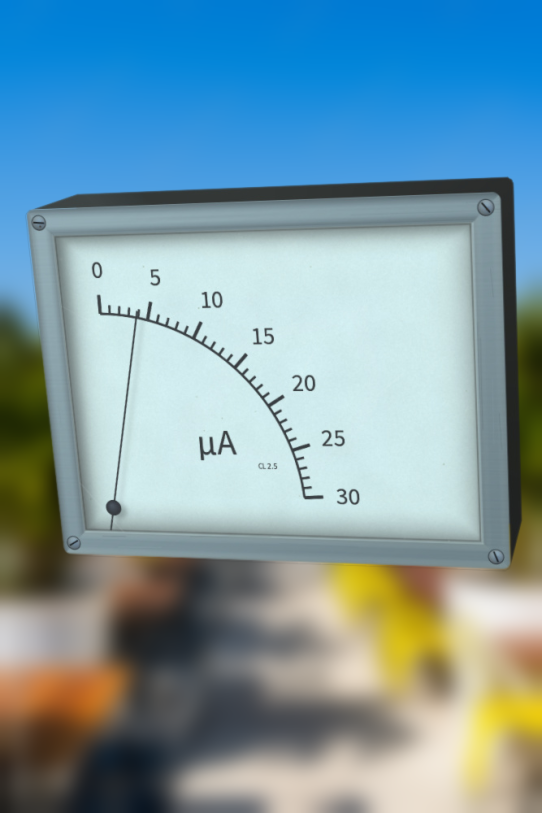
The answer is 4 µA
